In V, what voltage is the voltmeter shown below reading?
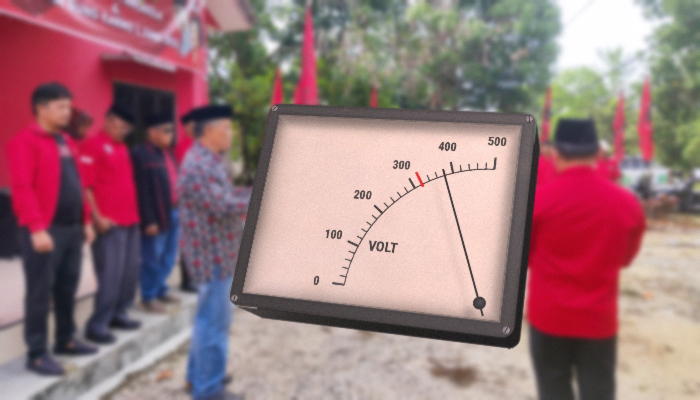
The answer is 380 V
